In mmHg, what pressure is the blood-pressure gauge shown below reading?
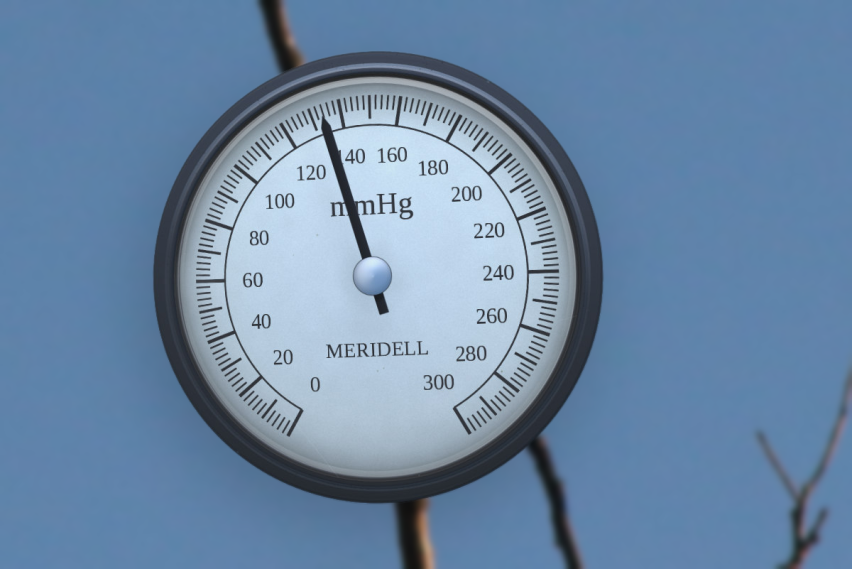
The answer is 134 mmHg
